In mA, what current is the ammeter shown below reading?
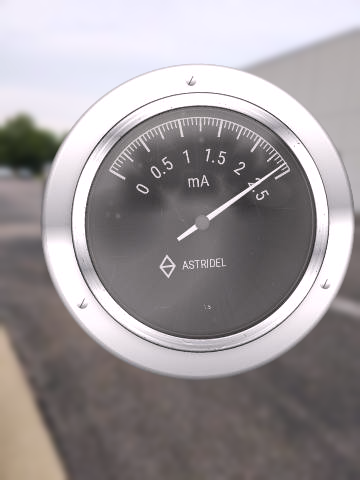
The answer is 2.4 mA
